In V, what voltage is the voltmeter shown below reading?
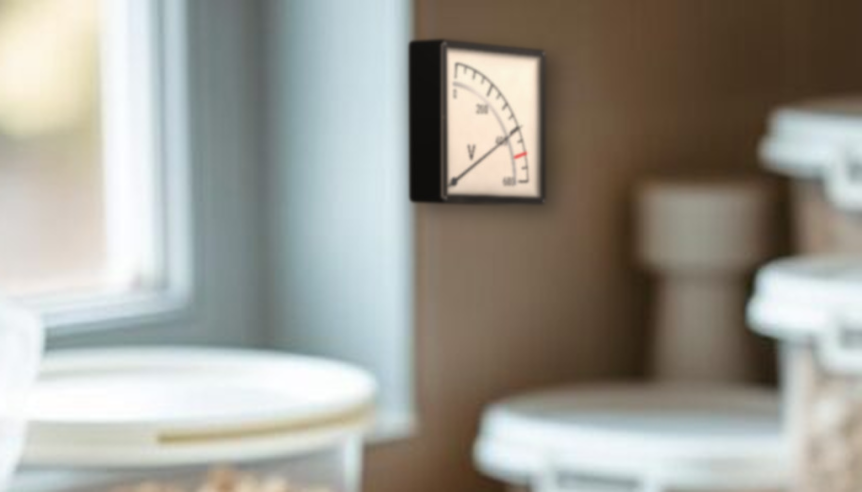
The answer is 400 V
